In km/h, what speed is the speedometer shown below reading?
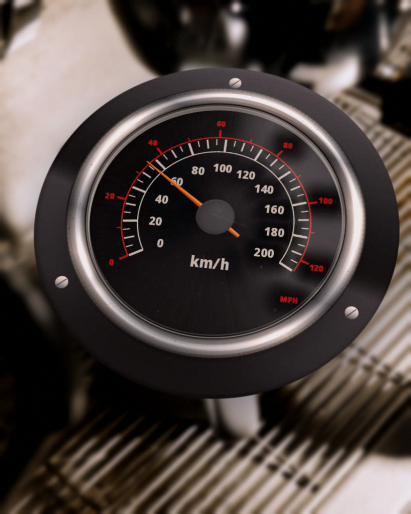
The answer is 55 km/h
